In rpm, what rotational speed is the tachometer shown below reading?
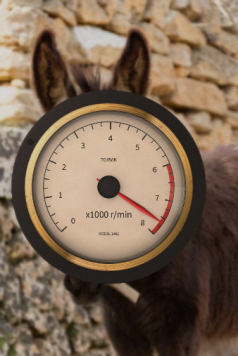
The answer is 7625 rpm
